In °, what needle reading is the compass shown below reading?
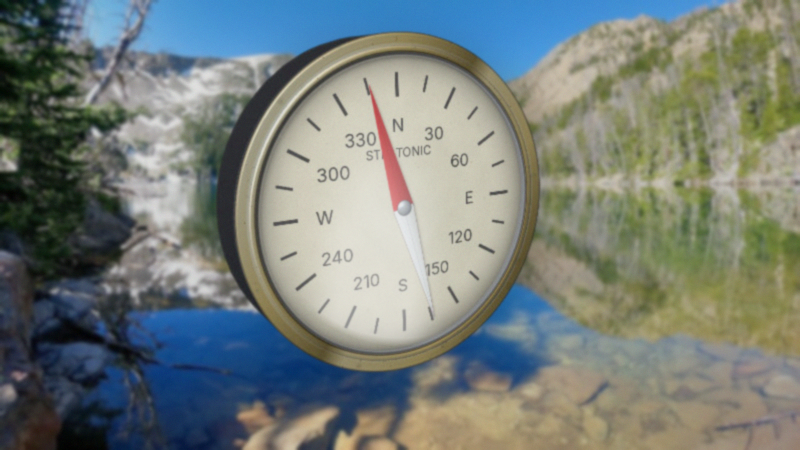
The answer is 345 °
